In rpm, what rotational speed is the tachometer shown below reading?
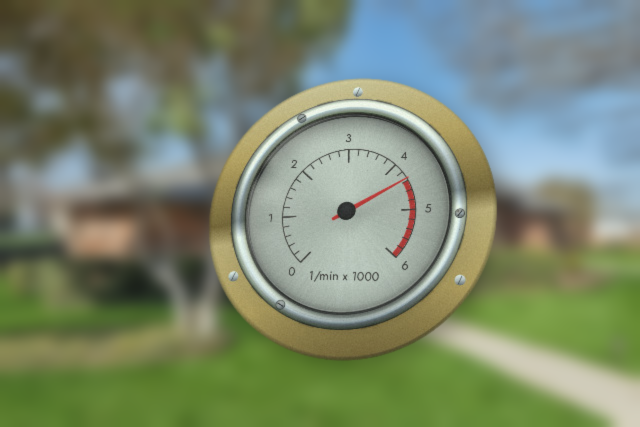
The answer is 4400 rpm
